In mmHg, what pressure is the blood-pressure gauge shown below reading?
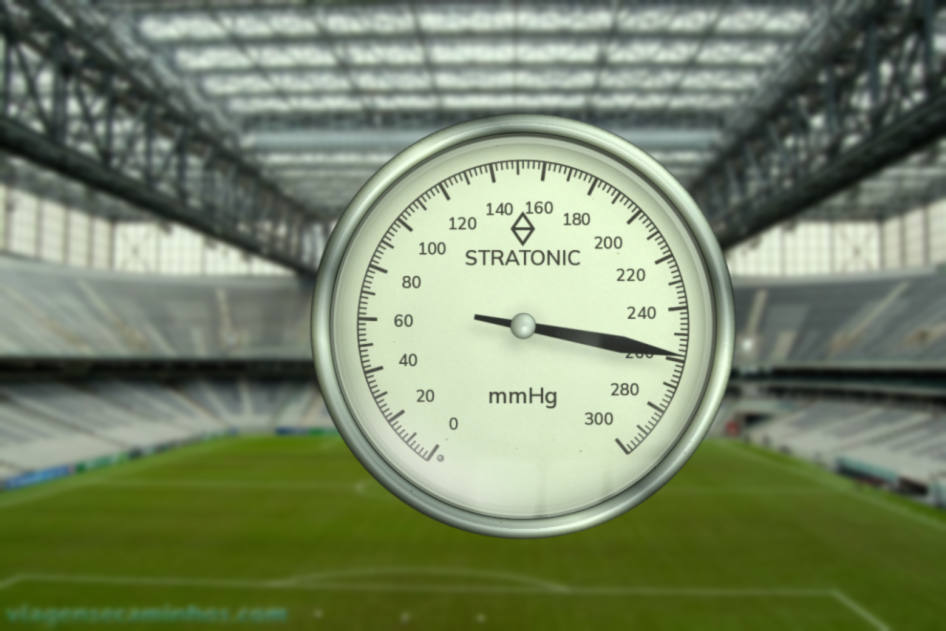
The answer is 258 mmHg
